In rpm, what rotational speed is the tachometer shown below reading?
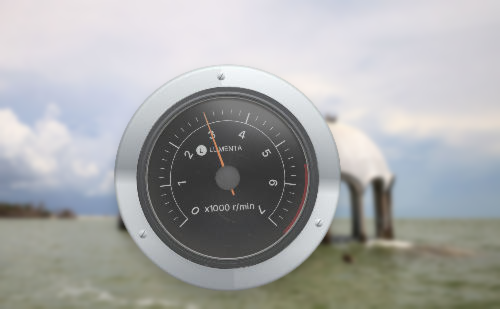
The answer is 3000 rpm
